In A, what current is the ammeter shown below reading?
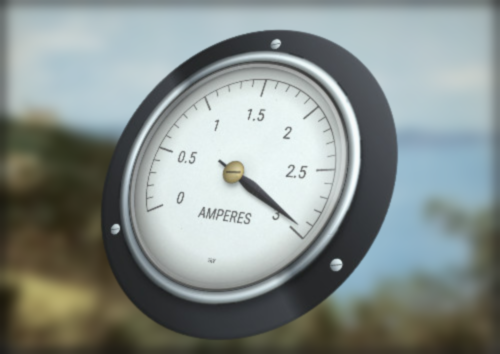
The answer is 2.95 A
